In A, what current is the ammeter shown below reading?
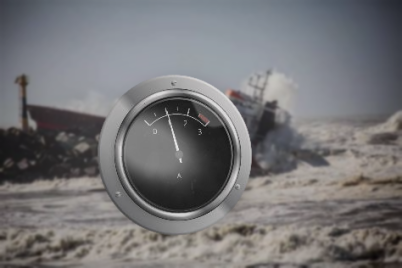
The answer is 1 A
